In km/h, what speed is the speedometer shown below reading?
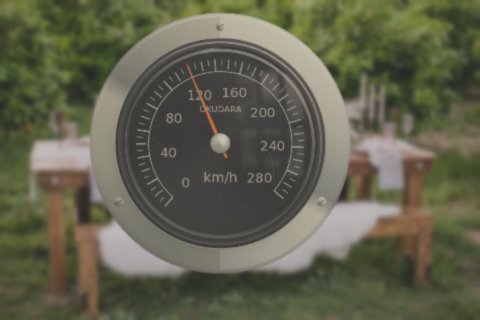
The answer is 120 km/h
